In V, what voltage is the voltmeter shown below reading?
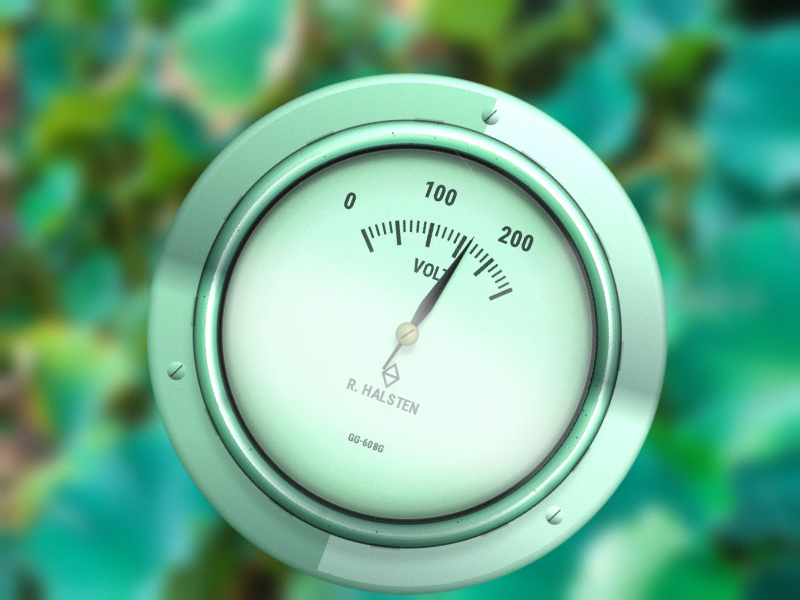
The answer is 160 V
